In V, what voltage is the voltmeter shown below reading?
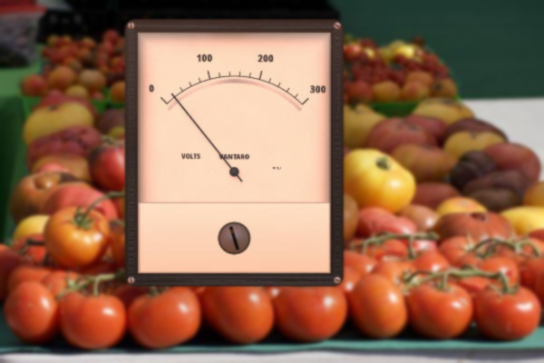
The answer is 20 V
